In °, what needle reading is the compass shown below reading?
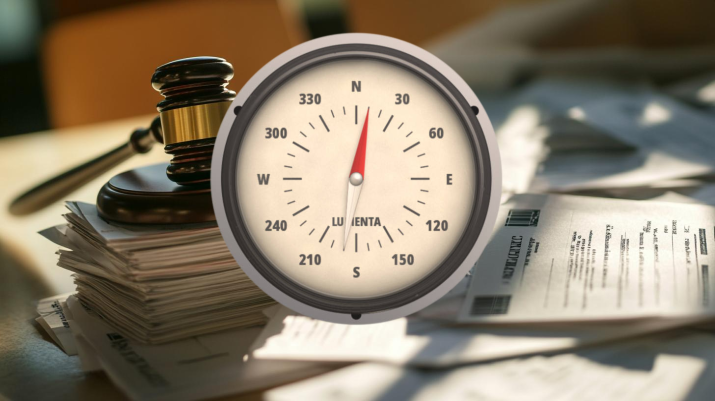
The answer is 10 °
